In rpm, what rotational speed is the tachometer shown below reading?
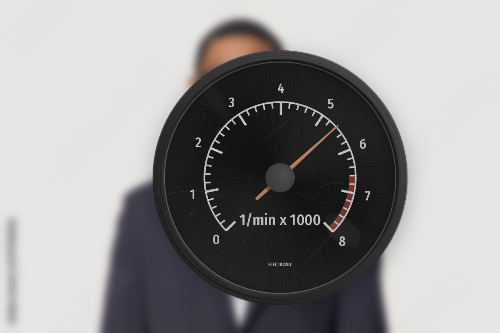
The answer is 5400 rpm
